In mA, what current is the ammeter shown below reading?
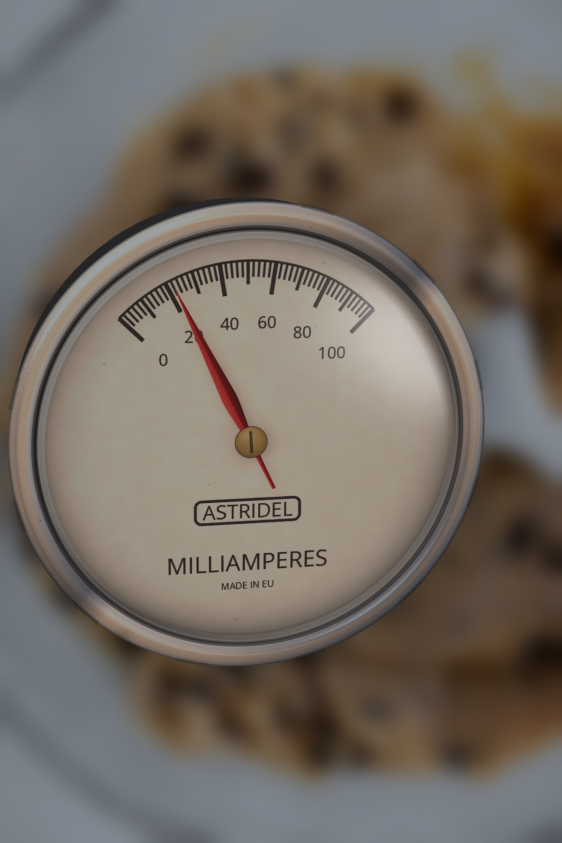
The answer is 22 mA
